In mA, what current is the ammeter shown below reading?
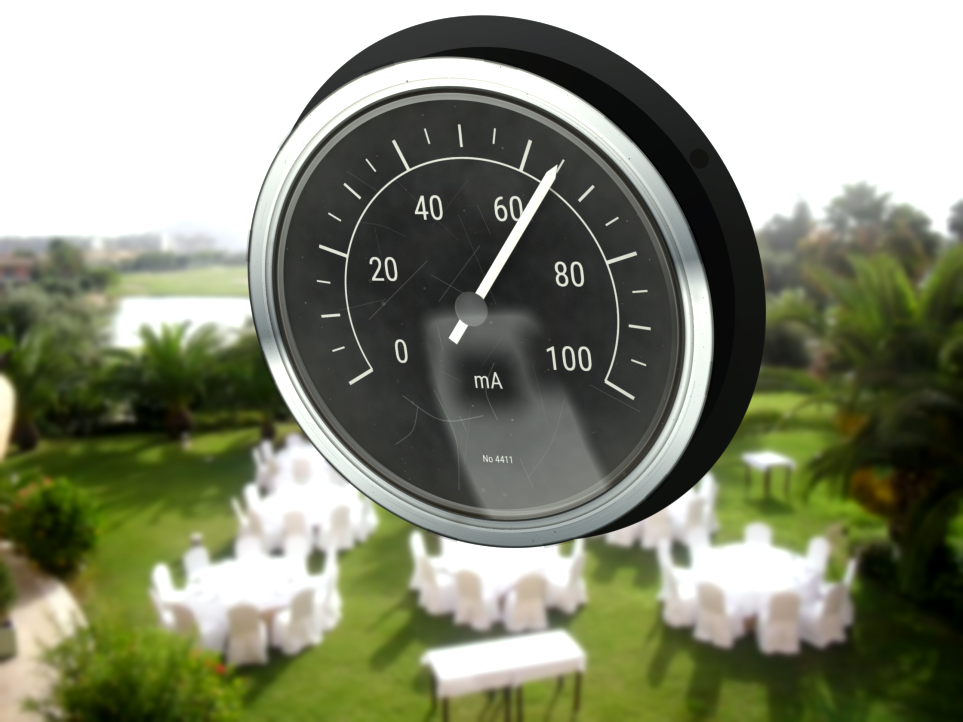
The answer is 65 mA
